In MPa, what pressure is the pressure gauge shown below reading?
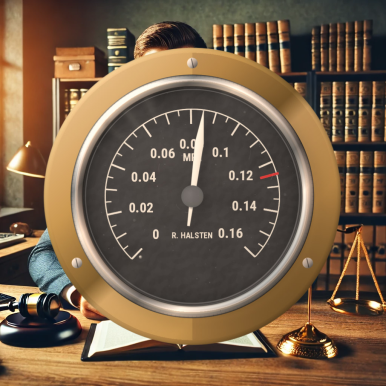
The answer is 0.085 MPa
